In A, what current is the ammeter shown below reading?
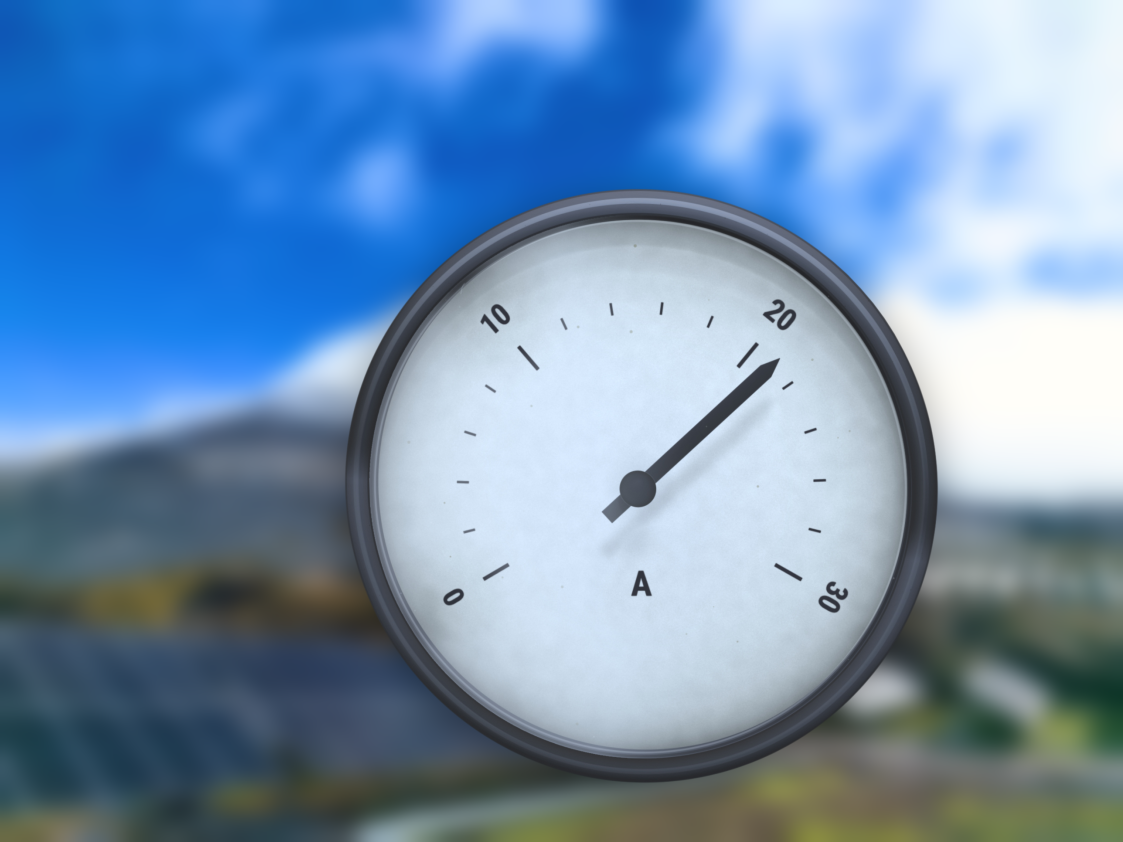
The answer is 21 A
